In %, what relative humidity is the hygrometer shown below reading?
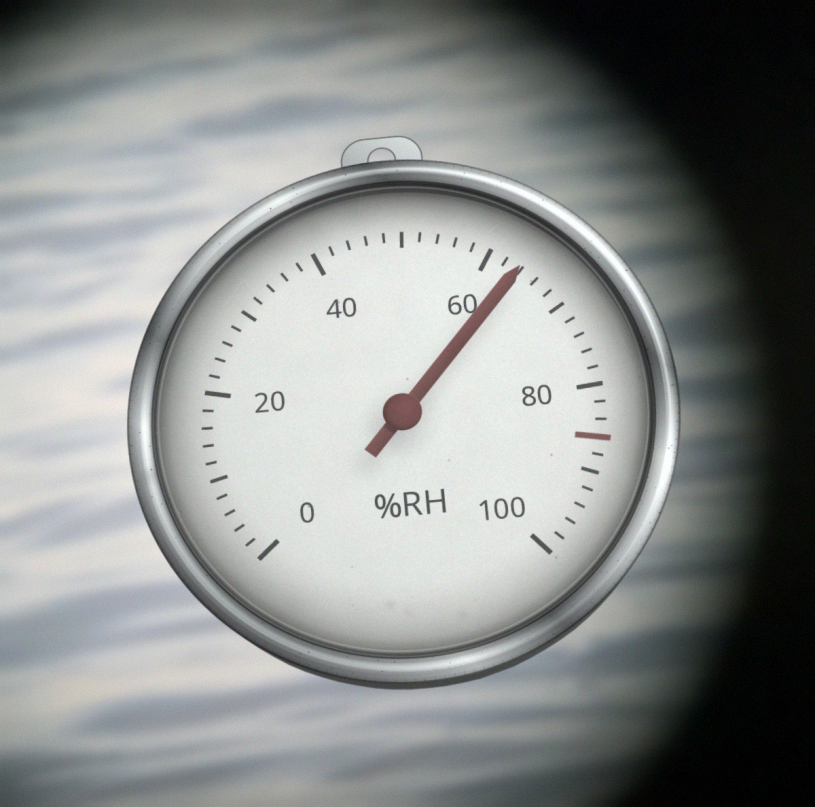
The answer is 64 %
